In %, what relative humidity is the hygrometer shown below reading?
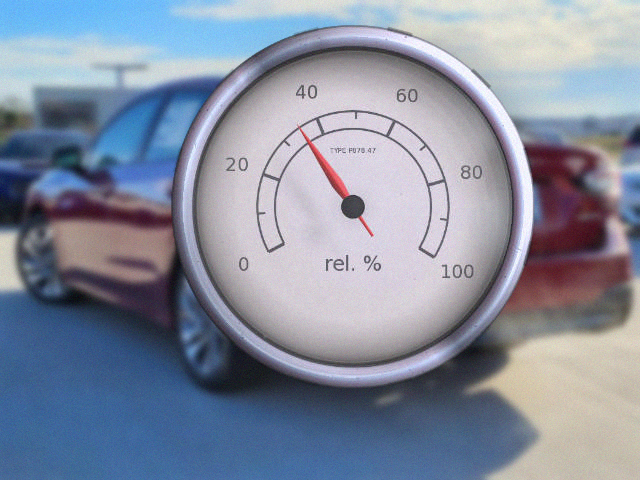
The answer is 35 %
